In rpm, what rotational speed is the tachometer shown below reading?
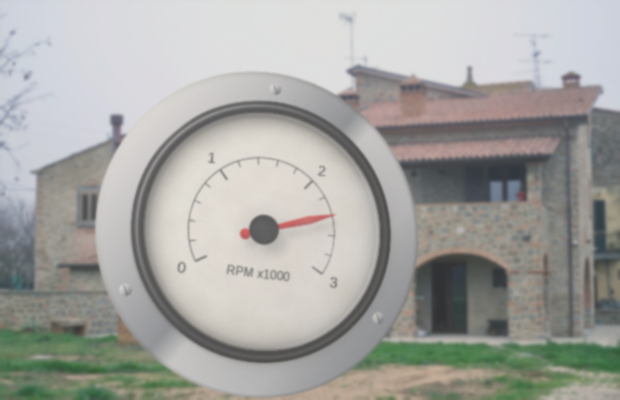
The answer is 2400 rpm
